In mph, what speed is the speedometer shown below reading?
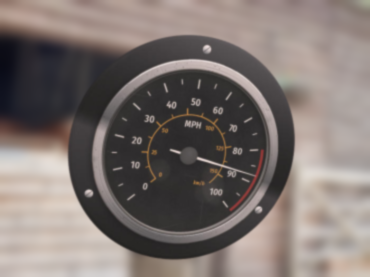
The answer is 87.5 mph
